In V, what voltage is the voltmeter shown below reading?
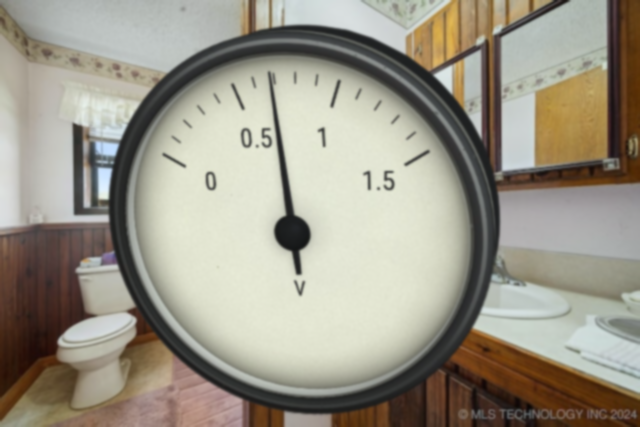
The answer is 0.7 V
